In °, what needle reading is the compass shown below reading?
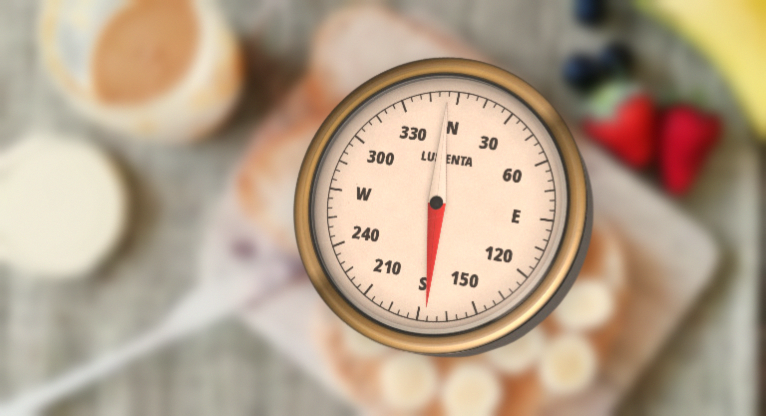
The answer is 175 °
